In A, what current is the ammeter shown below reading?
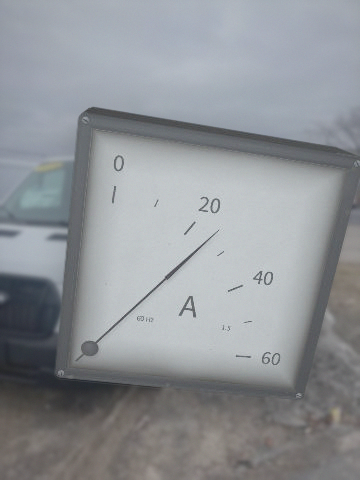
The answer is 25 A
